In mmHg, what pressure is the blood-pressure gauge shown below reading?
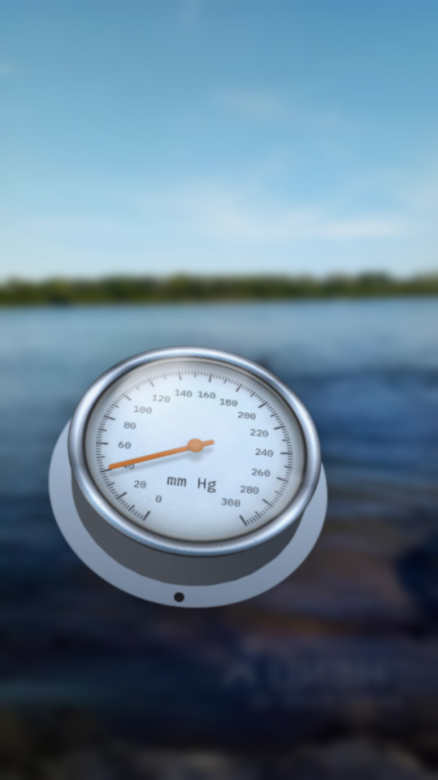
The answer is 40 mmHg
